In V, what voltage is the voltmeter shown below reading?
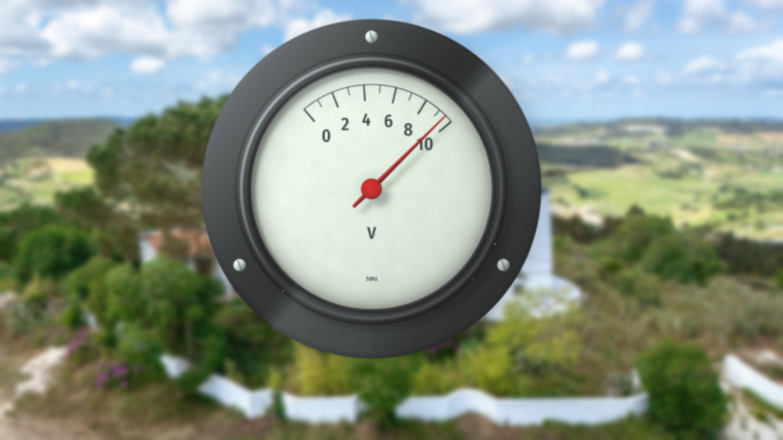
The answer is 9.5 V
